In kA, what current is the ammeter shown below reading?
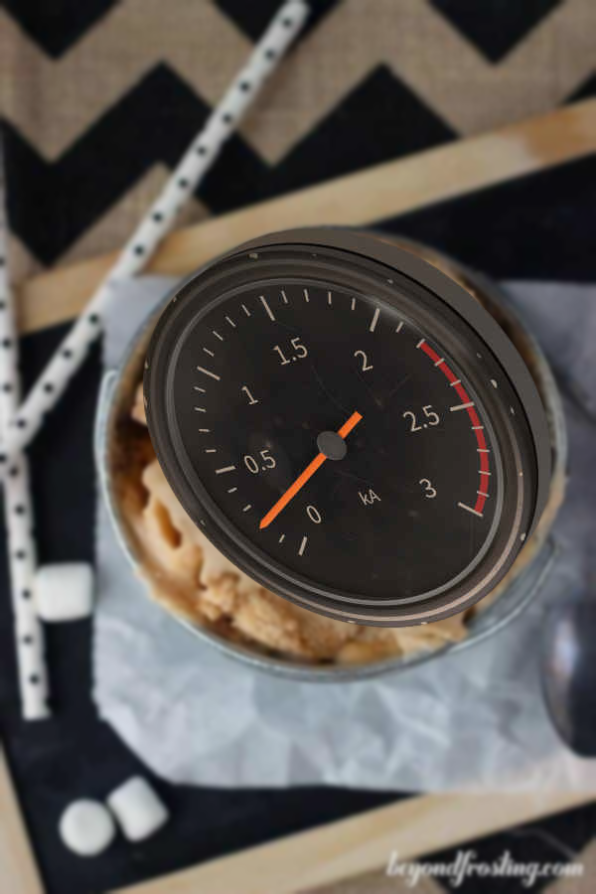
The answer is 0.2 kA
